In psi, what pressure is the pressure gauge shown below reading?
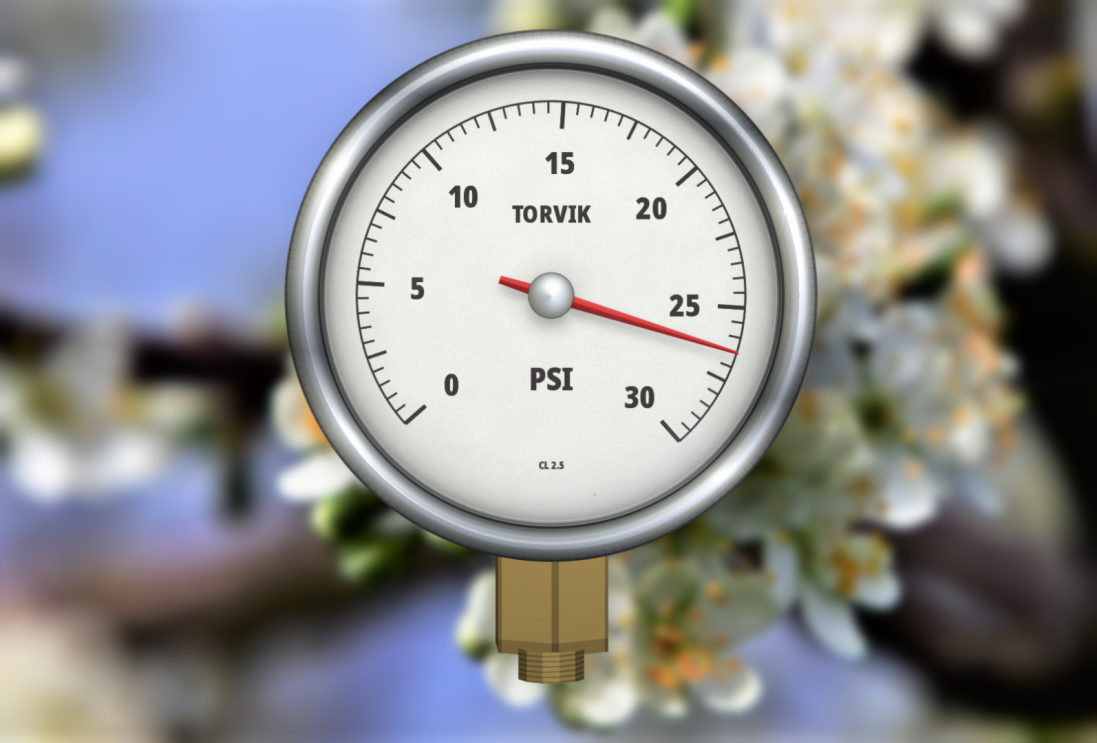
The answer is 26.5 psi
